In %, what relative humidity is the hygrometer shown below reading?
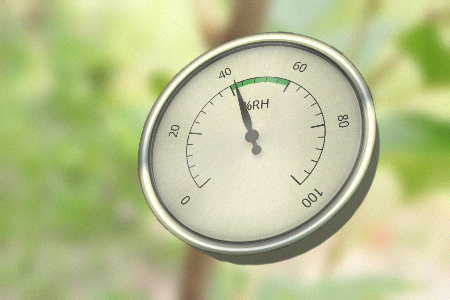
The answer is 42 %
